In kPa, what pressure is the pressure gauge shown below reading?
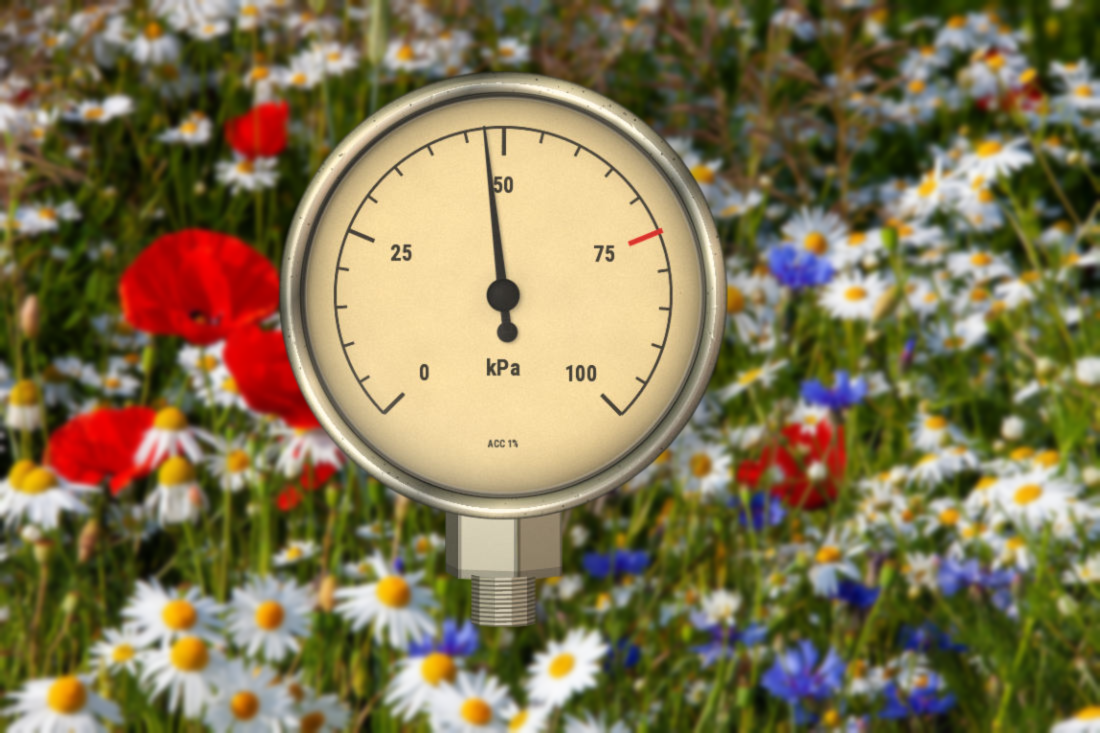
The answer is 47.5 kPa
